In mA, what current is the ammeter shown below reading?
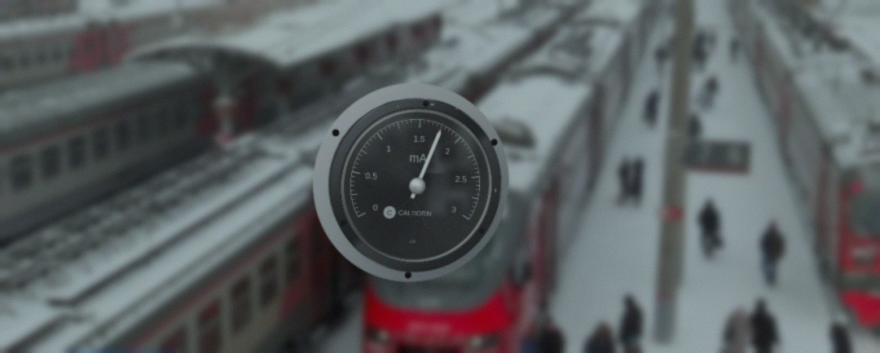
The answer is 1.75 mA
